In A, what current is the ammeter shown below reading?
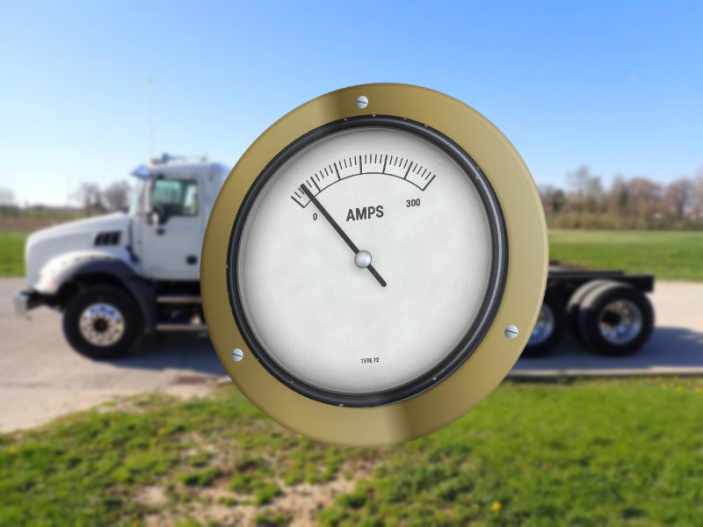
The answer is 30 A
